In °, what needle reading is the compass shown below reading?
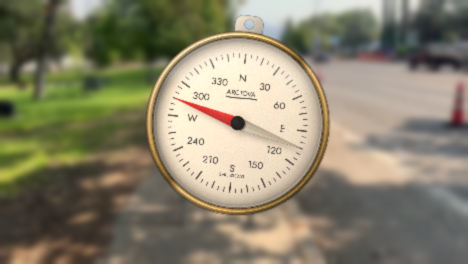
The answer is 285 °
